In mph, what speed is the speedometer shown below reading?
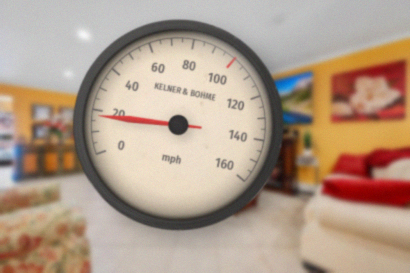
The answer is 17.5 mph
